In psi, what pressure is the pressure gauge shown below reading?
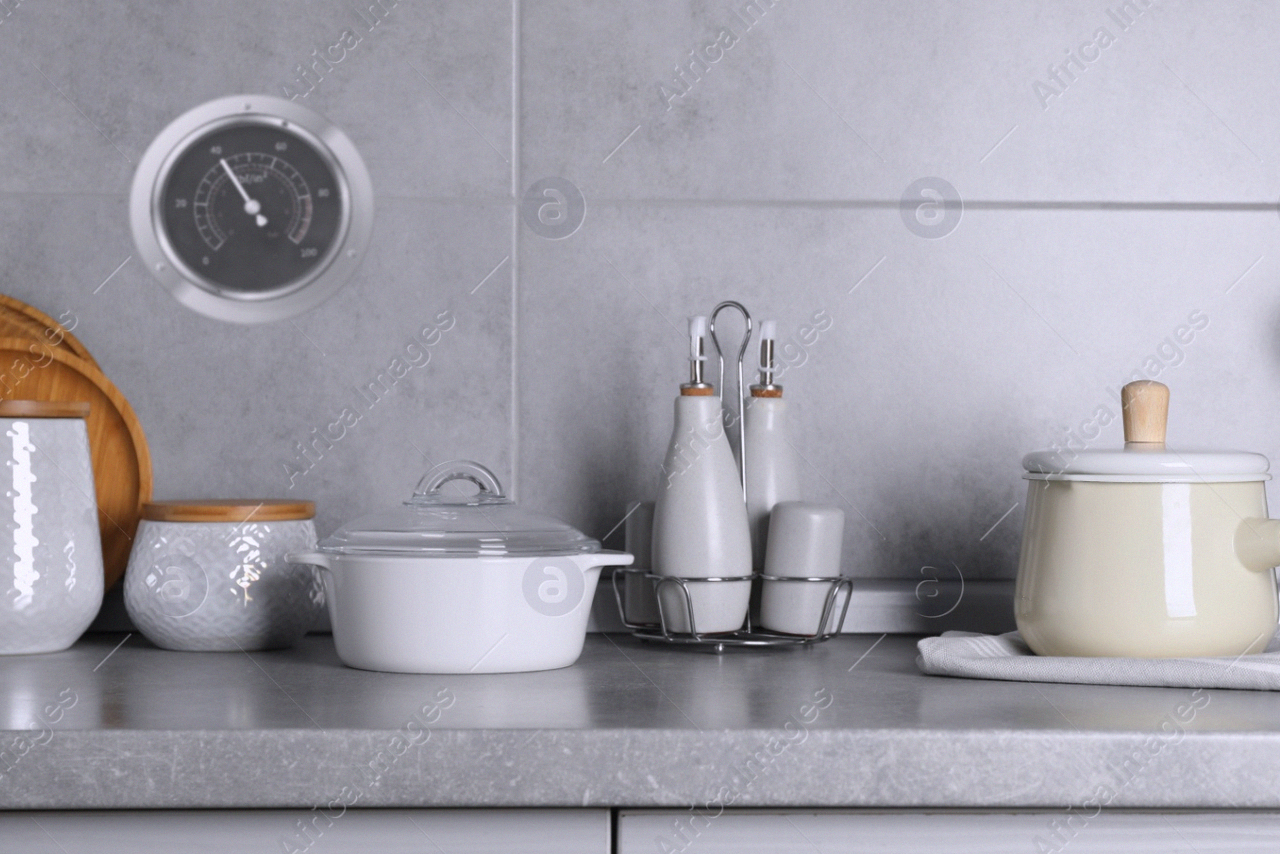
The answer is 40 psi
